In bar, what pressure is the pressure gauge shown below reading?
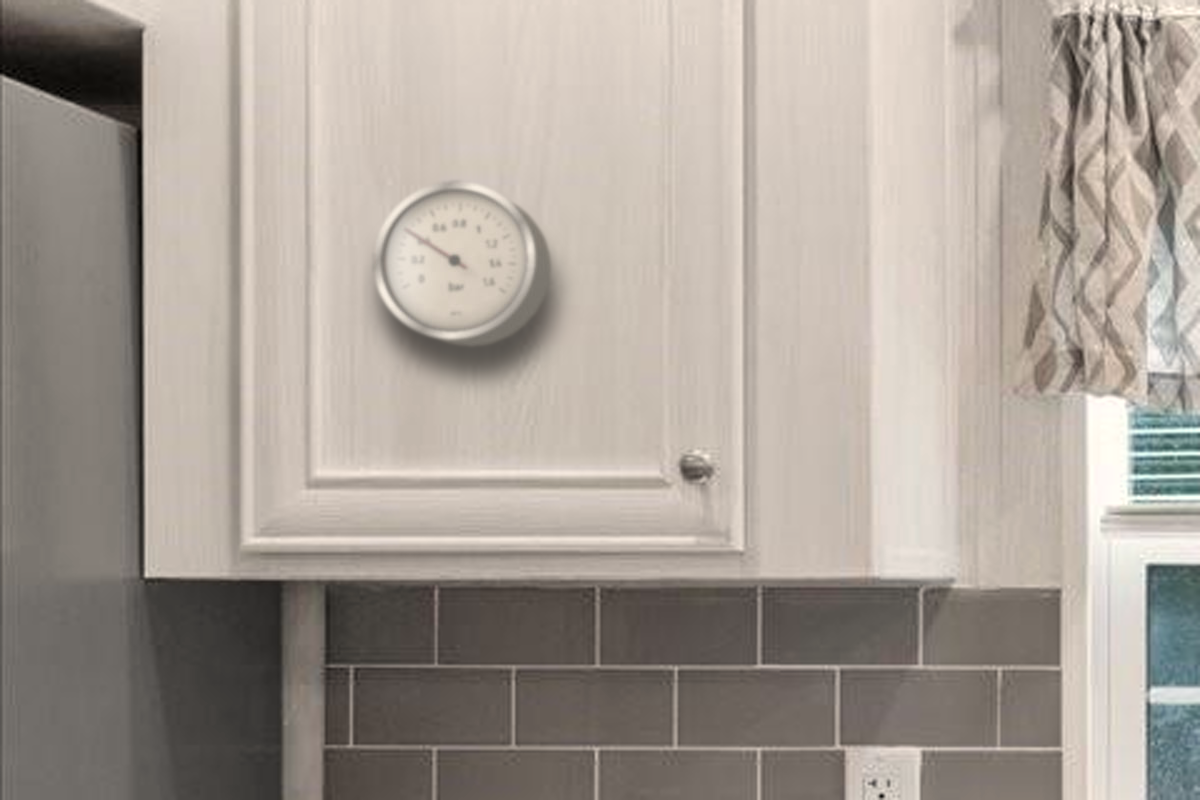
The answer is 0.4 bar
